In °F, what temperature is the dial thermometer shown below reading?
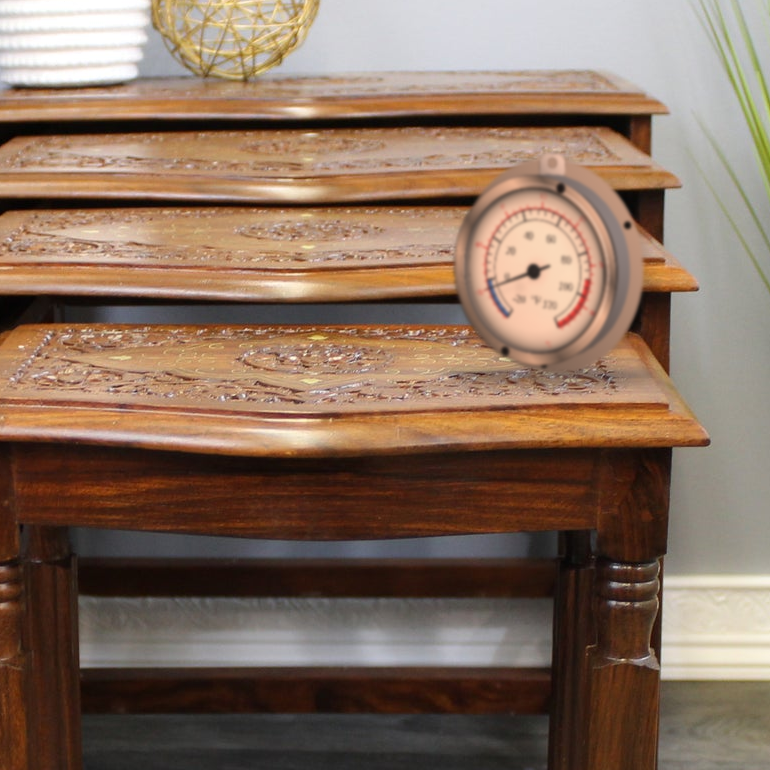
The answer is -4 °F
